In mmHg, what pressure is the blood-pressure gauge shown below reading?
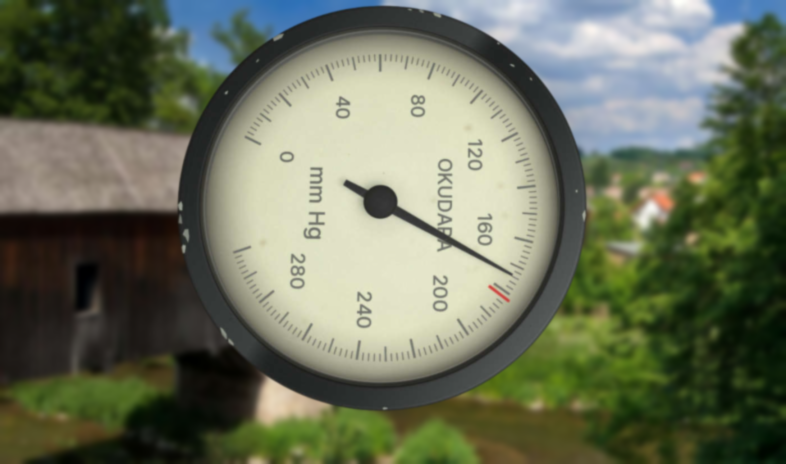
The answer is 174 mmHg
